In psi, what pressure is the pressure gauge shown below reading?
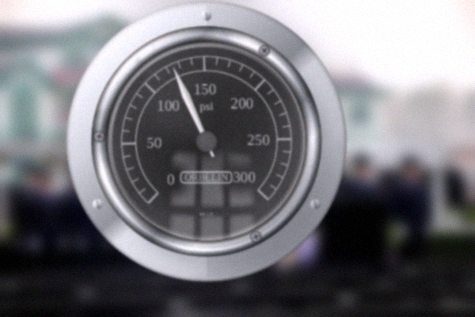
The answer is 125 psi
